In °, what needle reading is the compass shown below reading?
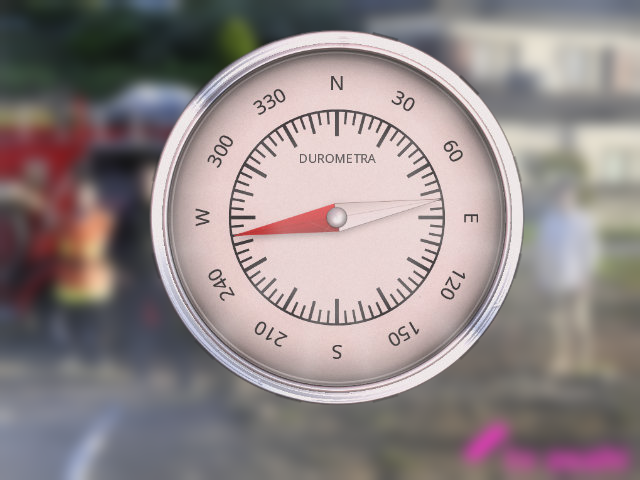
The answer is 260 °
